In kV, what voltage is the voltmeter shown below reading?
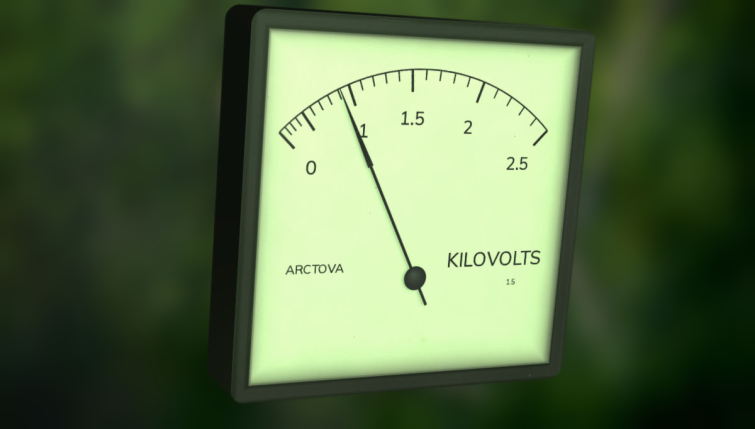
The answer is 0.9 kV
